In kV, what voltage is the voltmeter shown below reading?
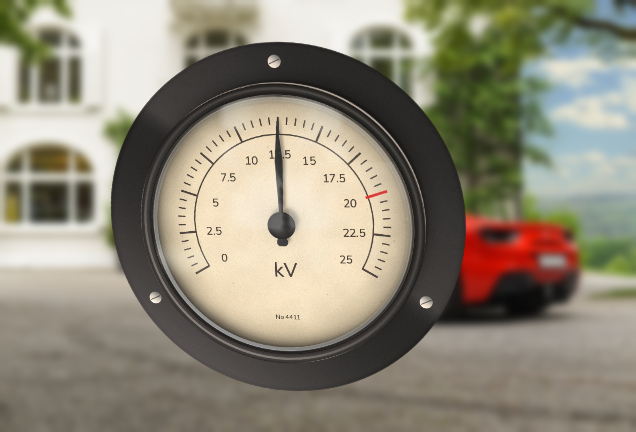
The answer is 12.5 kV
